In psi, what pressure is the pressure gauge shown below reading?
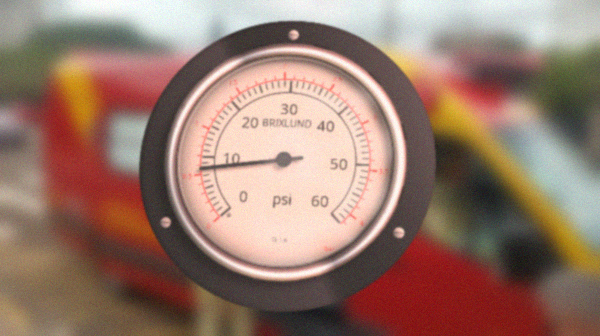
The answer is 8 psi
